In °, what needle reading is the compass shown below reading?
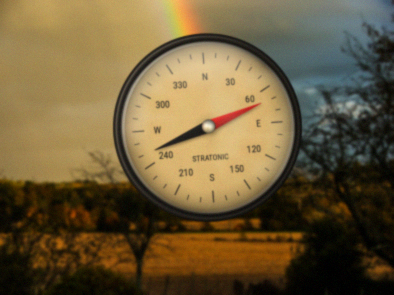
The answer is 70 °
